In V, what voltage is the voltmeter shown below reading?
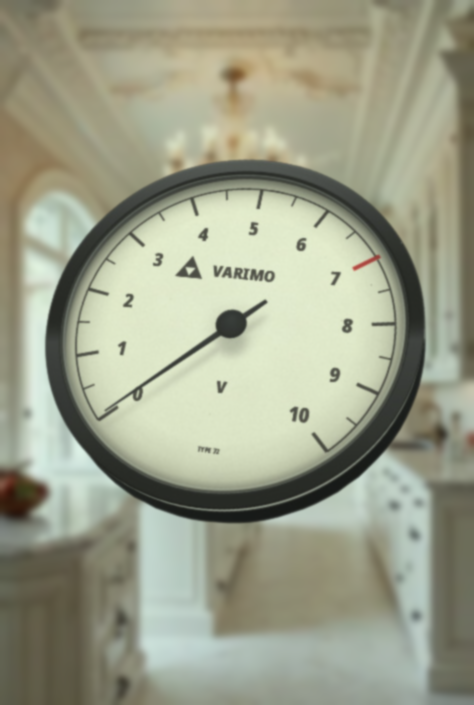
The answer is 0 V
